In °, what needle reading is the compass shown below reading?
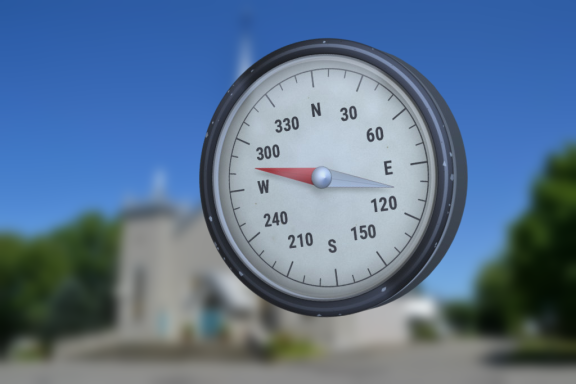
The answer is 285 °
